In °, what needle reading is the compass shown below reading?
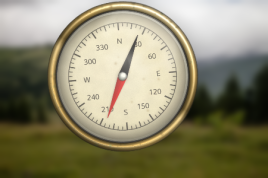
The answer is 205 °
